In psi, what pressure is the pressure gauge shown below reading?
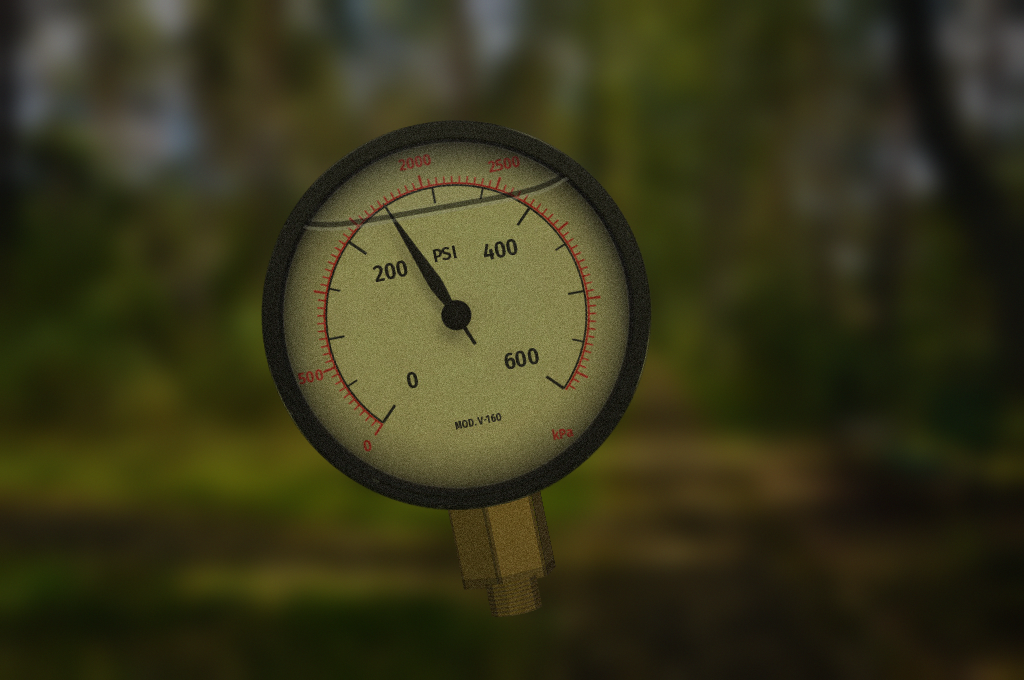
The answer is 250 psi
